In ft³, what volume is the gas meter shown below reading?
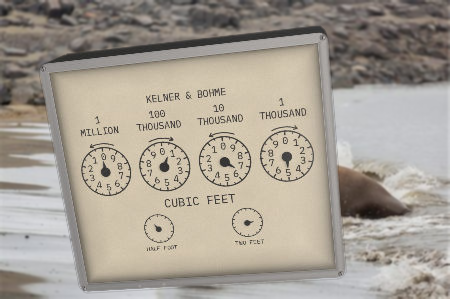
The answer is 6500 ft³
